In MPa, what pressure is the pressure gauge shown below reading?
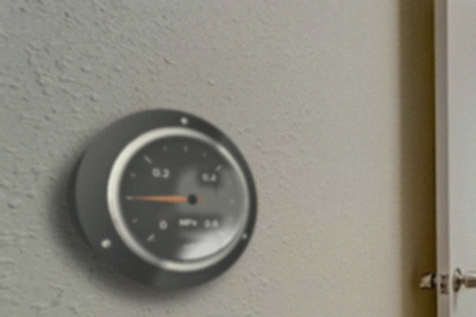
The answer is 0.1 MPa
